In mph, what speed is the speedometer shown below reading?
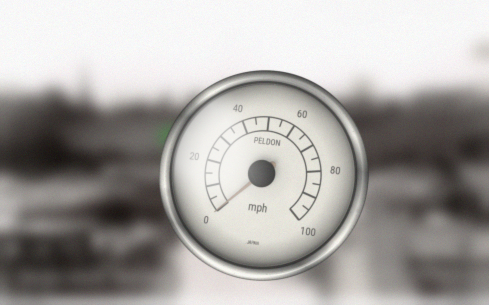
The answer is 0 mph
